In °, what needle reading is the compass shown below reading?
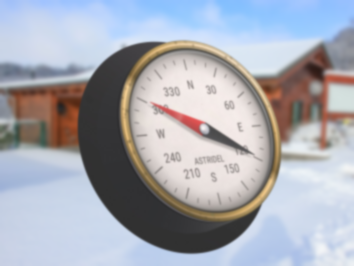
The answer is 300 °
